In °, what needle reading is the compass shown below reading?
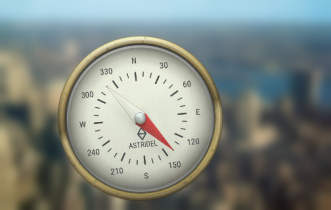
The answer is 140 °
